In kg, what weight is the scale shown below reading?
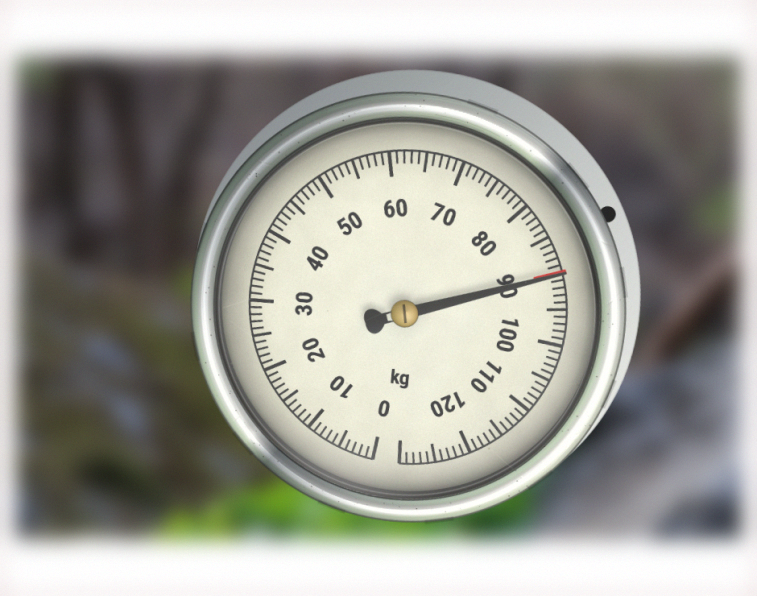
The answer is 90 kg
